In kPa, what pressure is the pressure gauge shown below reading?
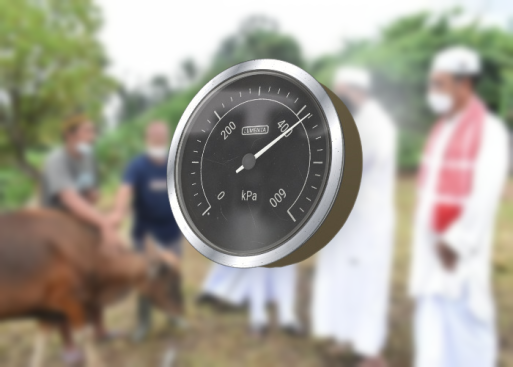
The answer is 420 kPa
